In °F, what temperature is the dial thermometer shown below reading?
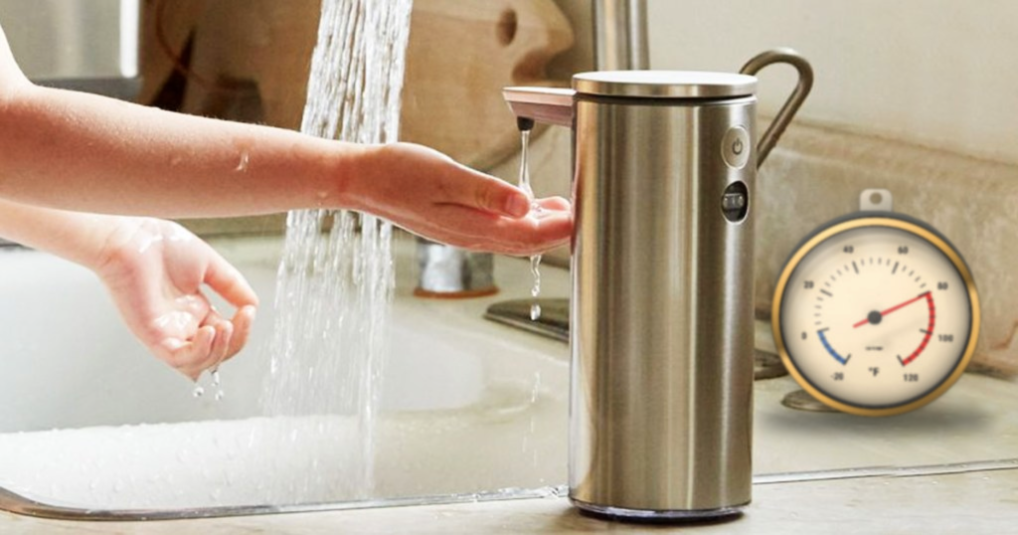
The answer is 80 °F
